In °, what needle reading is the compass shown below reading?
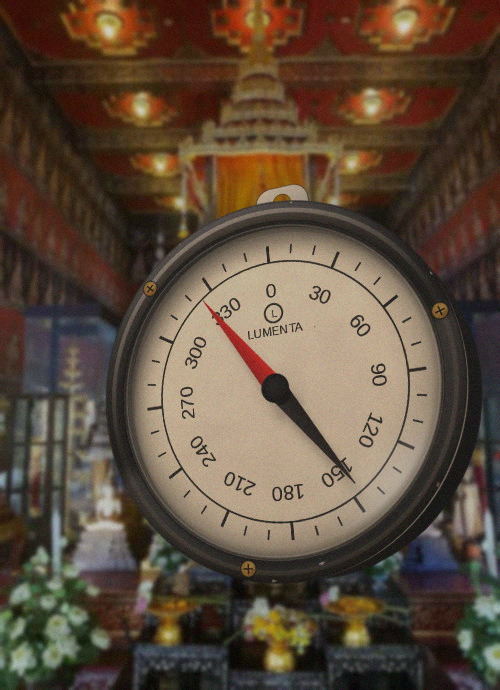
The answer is 325 °
